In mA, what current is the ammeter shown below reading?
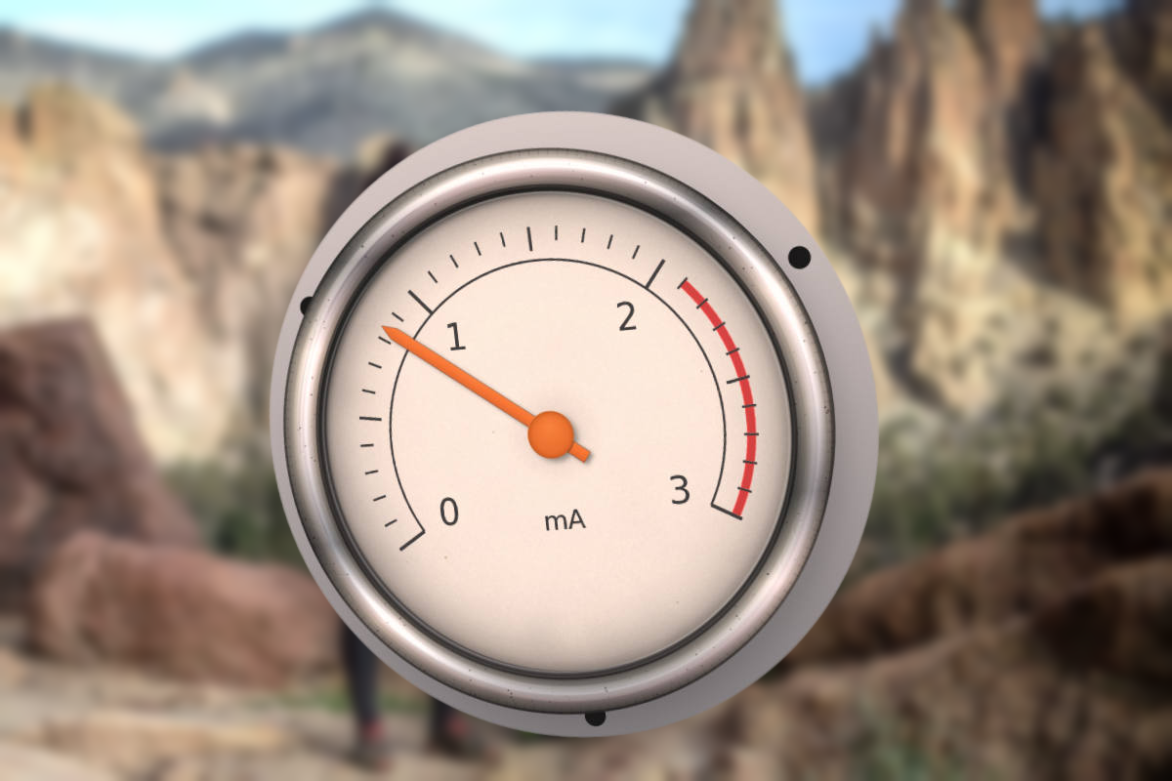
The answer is 0.85 mA
